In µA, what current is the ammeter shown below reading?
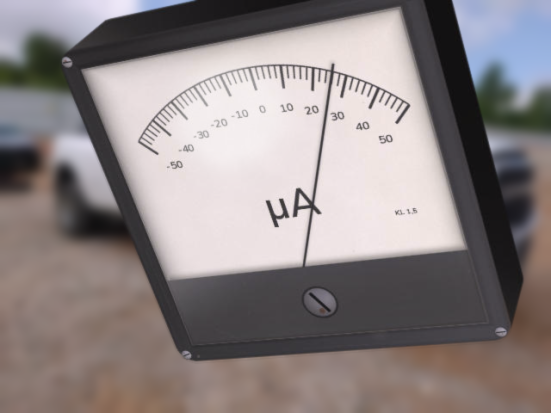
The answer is 26 µA
